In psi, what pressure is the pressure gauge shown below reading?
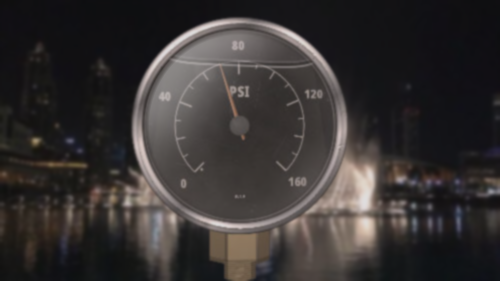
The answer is 70 psi
